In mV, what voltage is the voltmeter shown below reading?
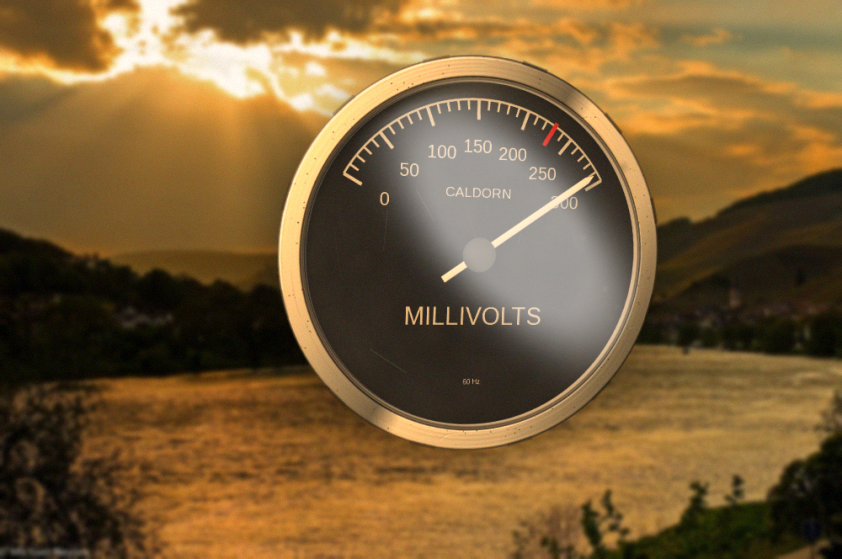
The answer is 290 mV
